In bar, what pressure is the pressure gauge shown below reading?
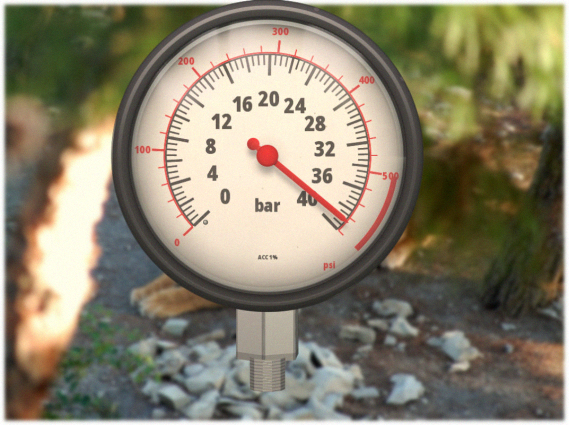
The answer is 39 bar
